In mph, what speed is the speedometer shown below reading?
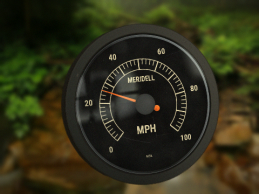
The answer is 26 mph
